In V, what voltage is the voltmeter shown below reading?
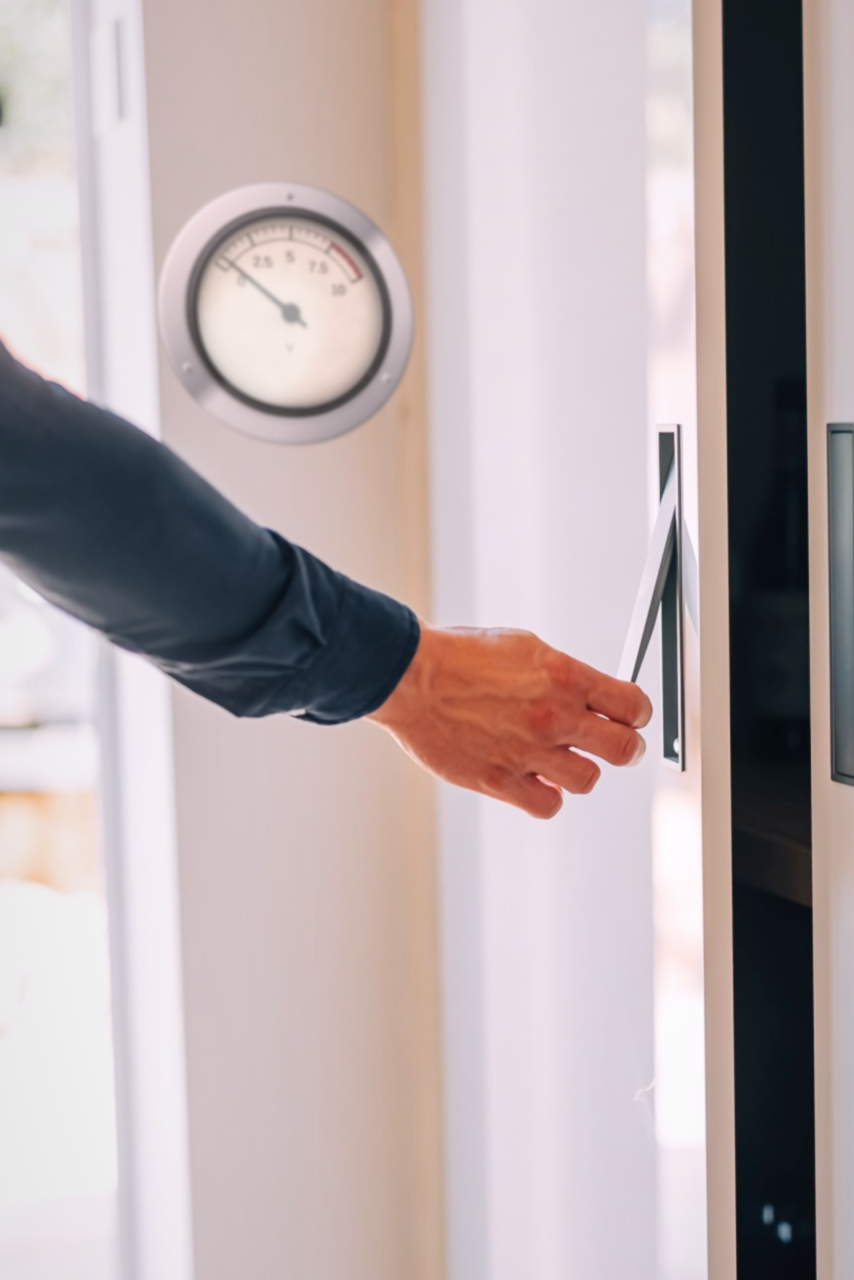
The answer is 0.5 V
